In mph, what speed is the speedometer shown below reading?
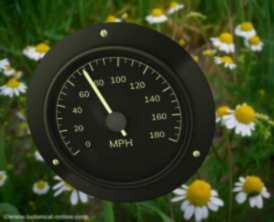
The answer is 75 mph
